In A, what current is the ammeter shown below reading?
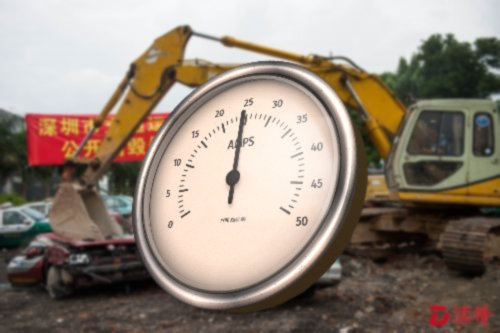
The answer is 25 A
